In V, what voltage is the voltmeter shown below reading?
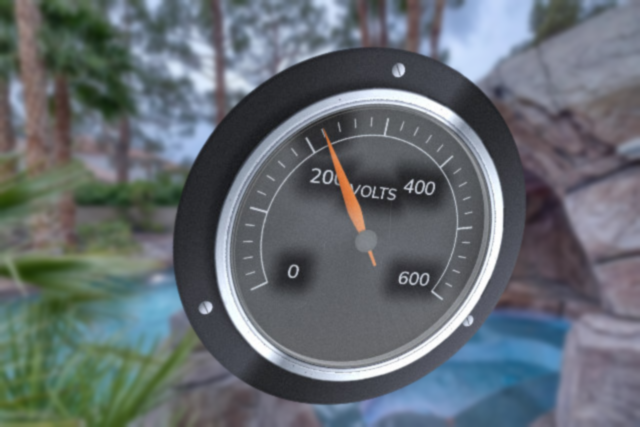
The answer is 220 V
